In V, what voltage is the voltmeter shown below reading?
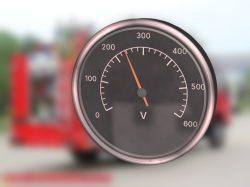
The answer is 240 V
